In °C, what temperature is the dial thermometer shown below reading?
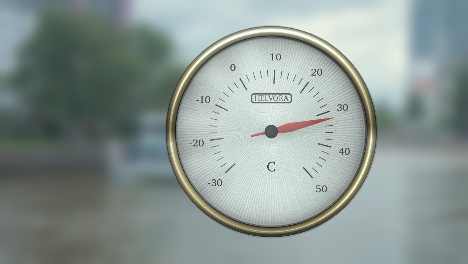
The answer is 32 °C
